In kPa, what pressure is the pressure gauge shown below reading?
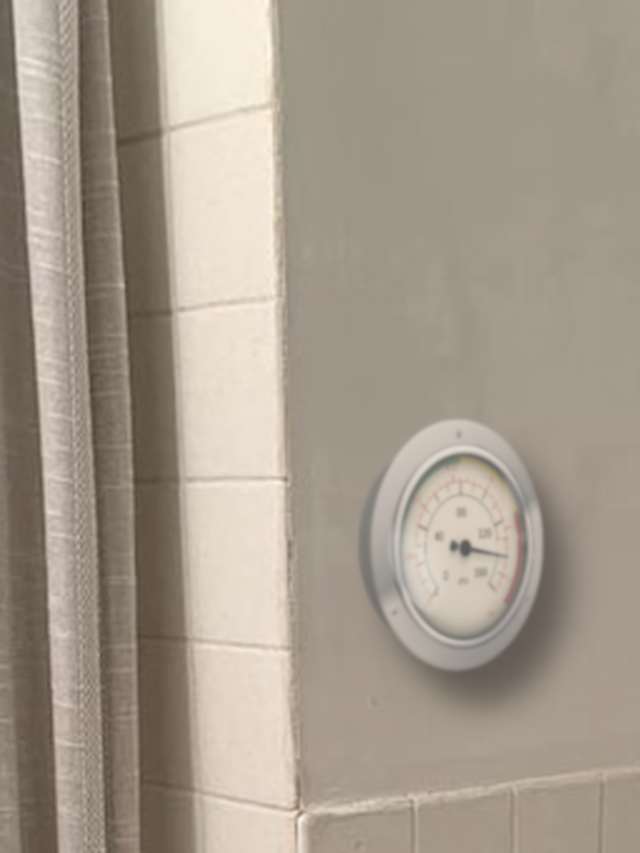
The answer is 140 kPa
